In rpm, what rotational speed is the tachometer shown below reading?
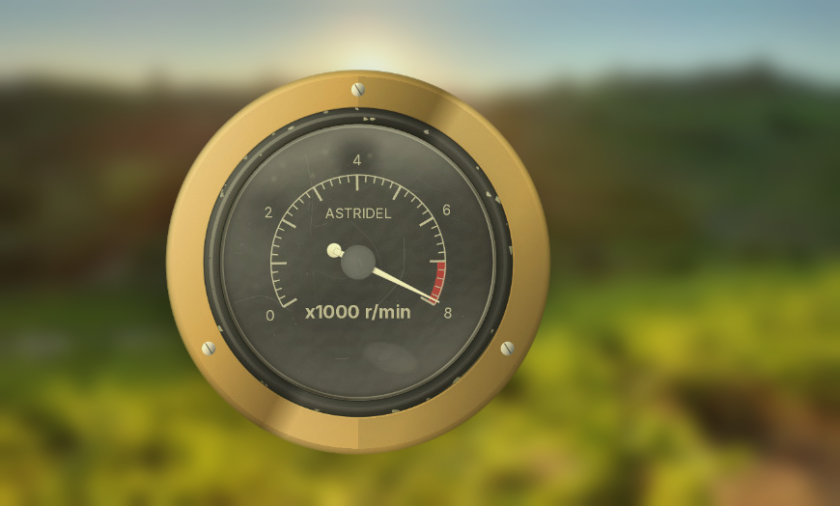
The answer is 7900 rpm
